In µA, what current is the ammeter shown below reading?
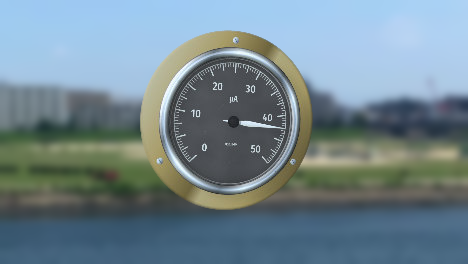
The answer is 42.5 µA
